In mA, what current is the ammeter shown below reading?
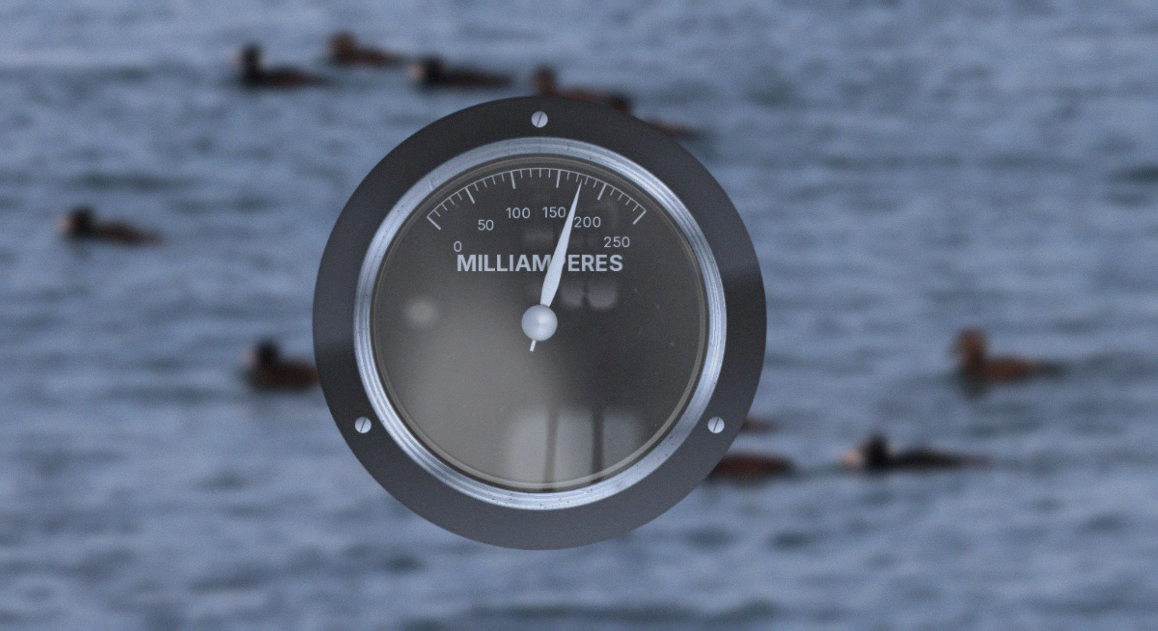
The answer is 175 mA
